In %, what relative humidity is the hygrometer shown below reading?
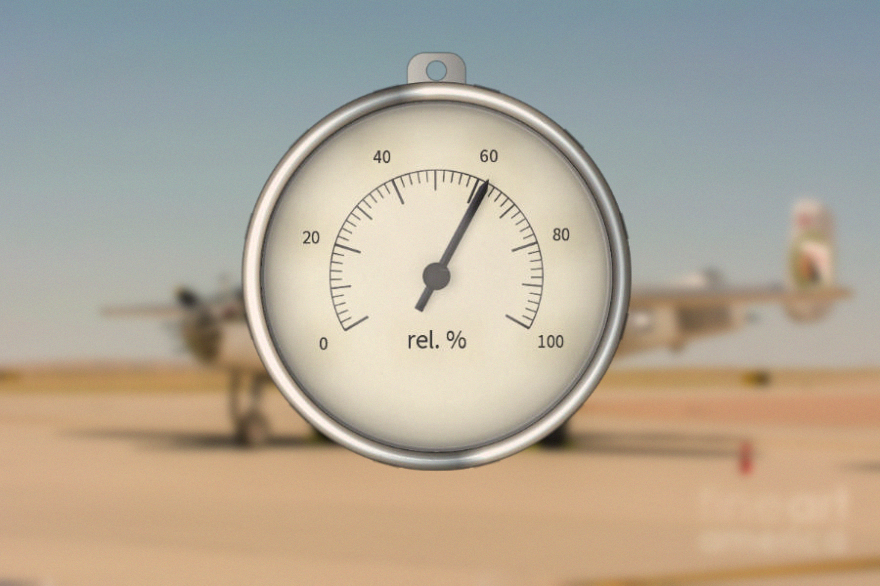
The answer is 62 %
